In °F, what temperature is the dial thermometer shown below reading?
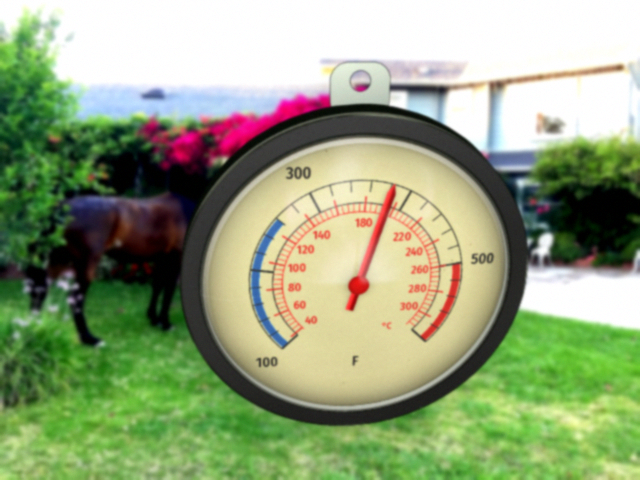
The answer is 380 °F
